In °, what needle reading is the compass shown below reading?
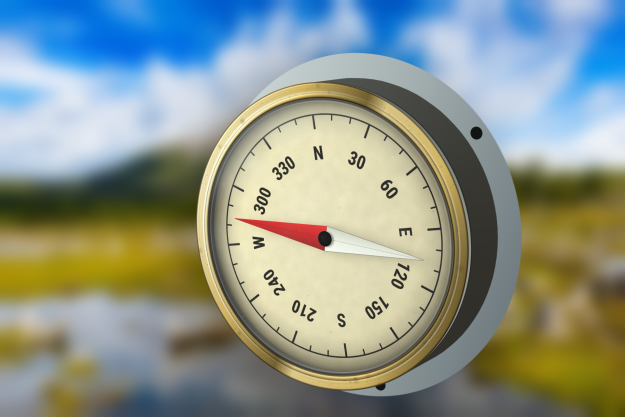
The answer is 285 °
